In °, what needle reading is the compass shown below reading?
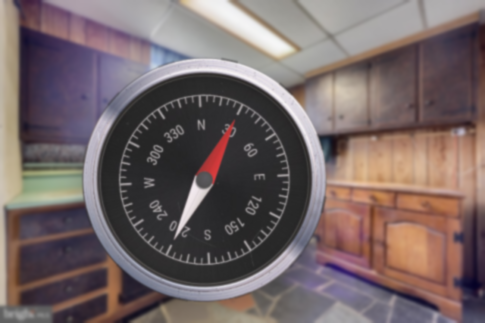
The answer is 30 °
